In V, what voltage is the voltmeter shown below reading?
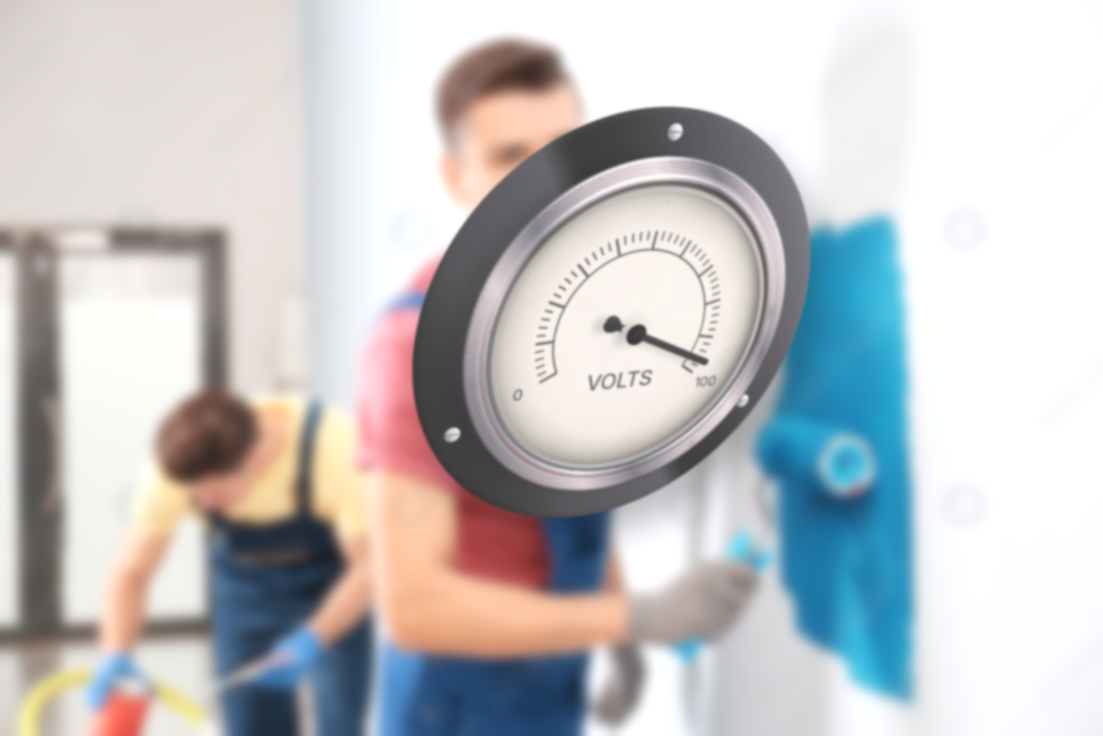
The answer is 96 V
